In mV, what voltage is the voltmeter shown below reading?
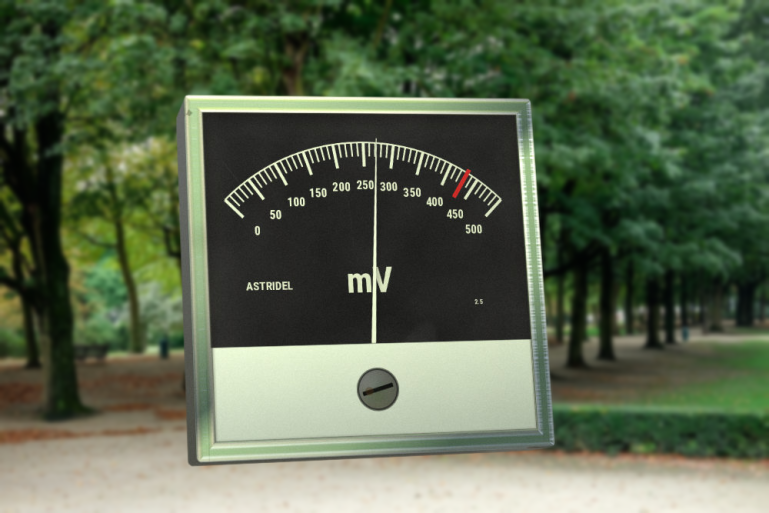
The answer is 270 mV
